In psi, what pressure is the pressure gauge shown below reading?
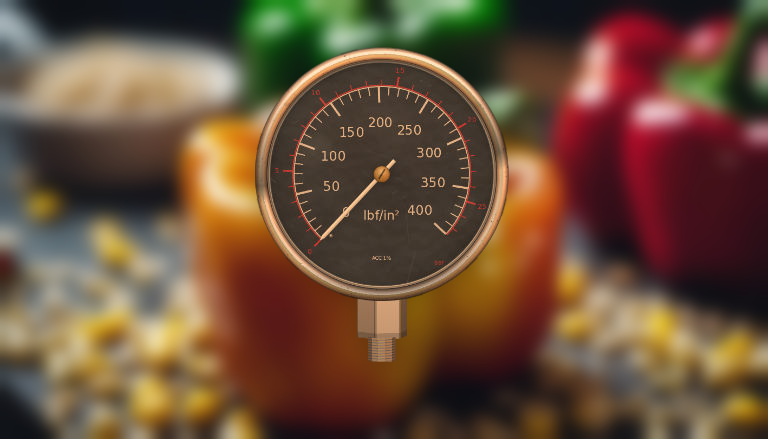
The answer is 0 psi
